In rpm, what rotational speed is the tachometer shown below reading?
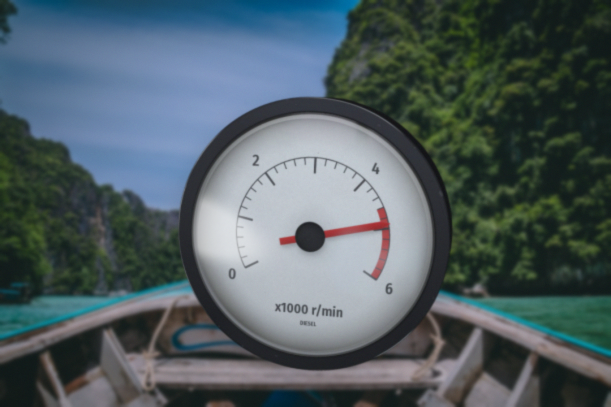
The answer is 4900 rpm
